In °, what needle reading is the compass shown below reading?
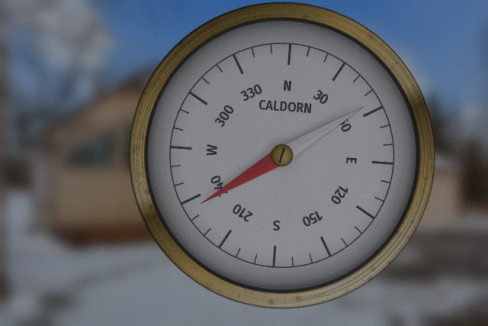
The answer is 235 °
